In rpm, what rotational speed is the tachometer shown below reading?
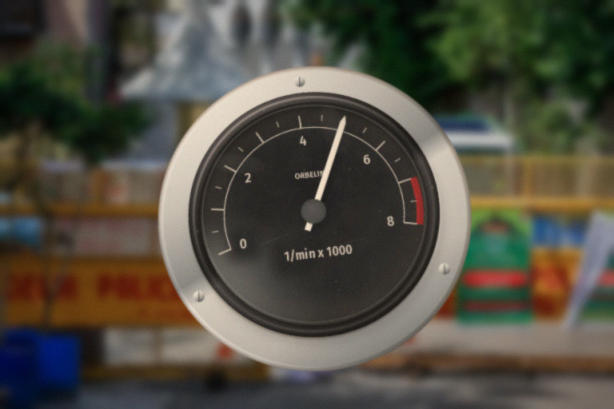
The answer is 5000 rpm
